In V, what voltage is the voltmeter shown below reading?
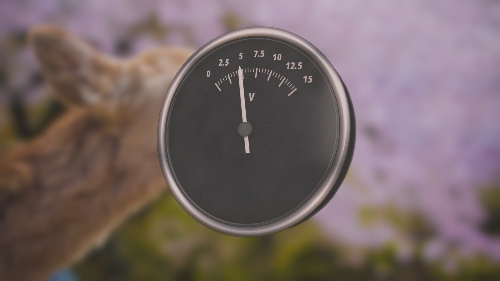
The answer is 5 V
